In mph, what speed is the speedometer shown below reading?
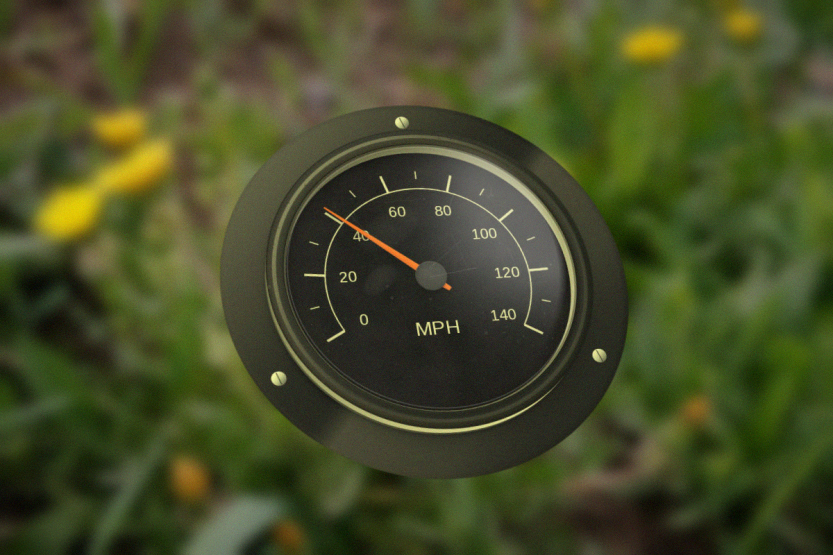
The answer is 40 mph
